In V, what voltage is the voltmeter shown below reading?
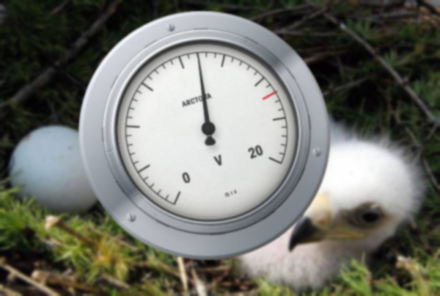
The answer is 11 V
